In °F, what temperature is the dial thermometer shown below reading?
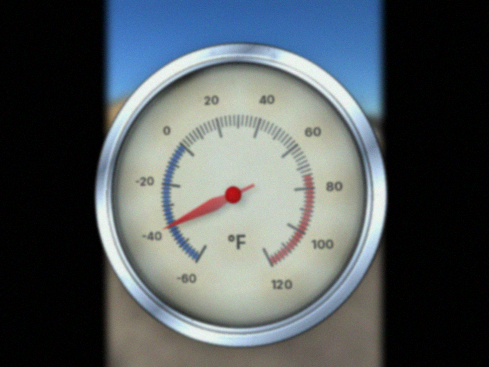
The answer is -40 °F
